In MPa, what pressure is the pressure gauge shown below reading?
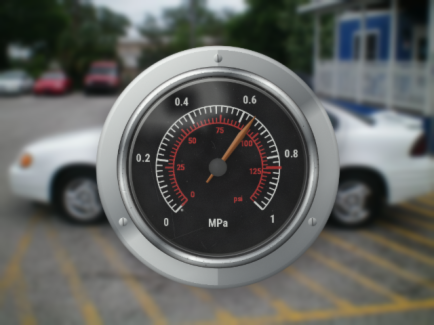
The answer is 0.64 MPa
